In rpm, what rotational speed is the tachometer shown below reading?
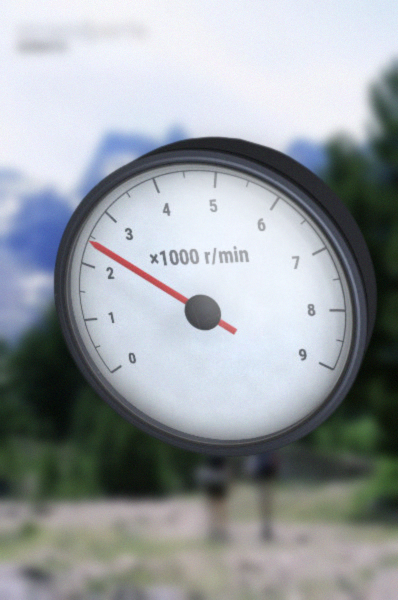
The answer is 2500 rpm
